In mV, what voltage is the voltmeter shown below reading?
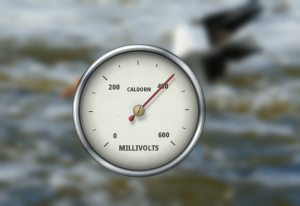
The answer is 400 mV
